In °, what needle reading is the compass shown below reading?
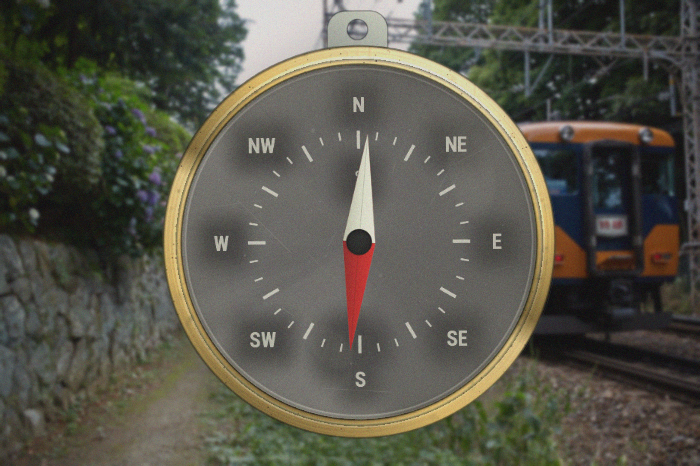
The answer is 185 °
